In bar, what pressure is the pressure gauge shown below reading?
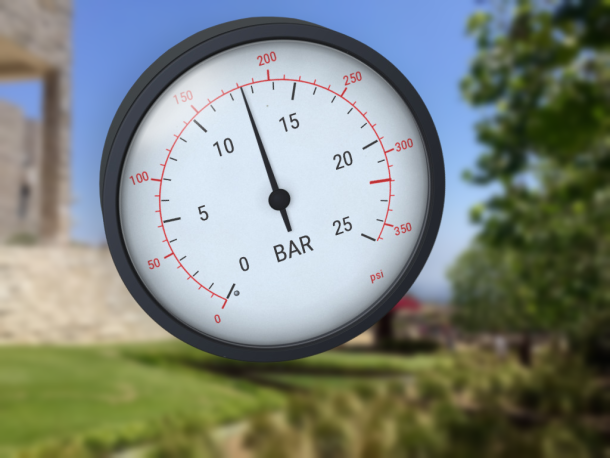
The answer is 12.5 bar
